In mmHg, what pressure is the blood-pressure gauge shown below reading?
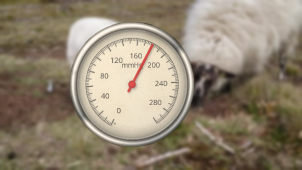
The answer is 180 mmHg
